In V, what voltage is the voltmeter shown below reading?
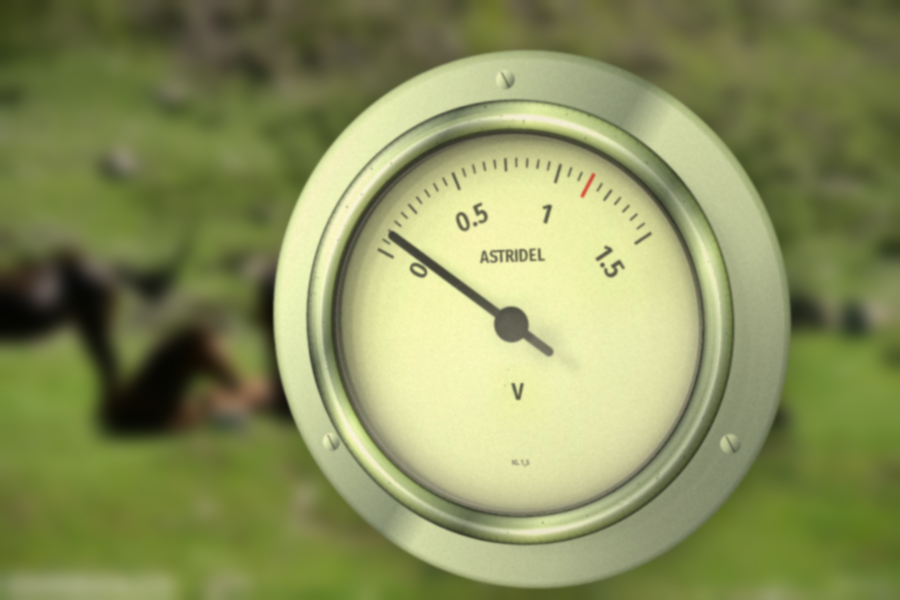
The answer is 0.1 V
